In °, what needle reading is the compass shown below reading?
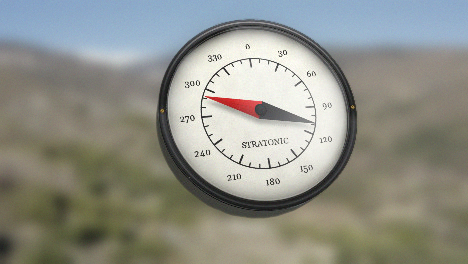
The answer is 290 °
